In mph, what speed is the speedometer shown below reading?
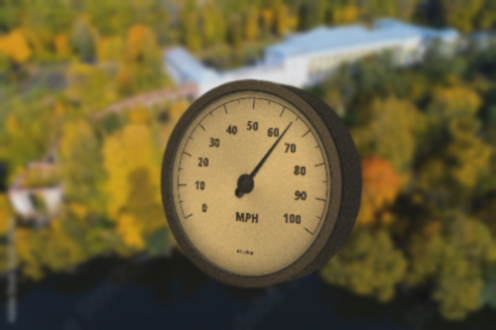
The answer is 65 mph
